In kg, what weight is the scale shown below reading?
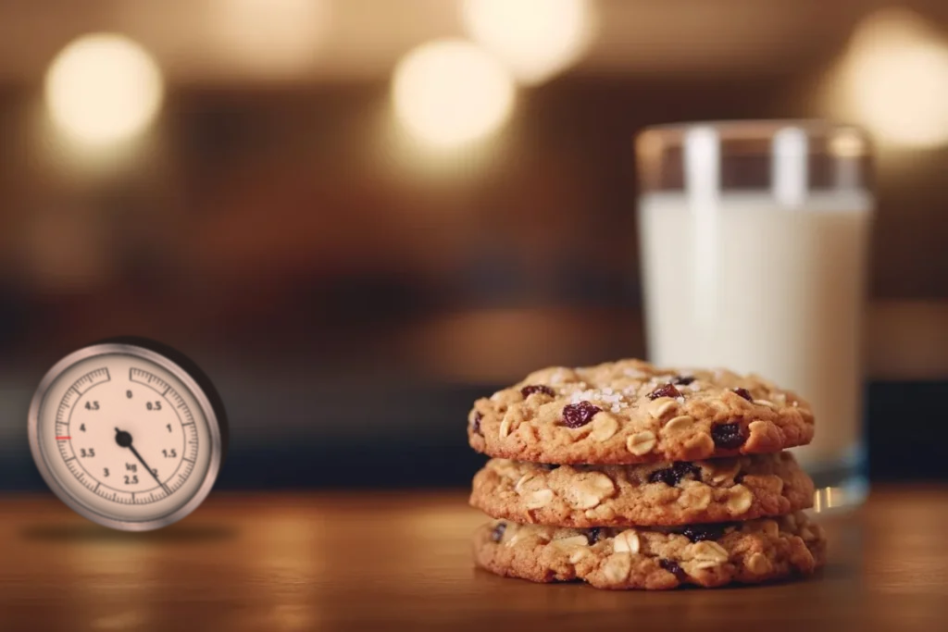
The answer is 2 kg
